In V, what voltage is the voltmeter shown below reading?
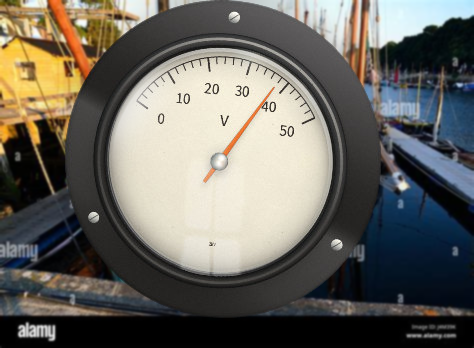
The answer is 38 V
